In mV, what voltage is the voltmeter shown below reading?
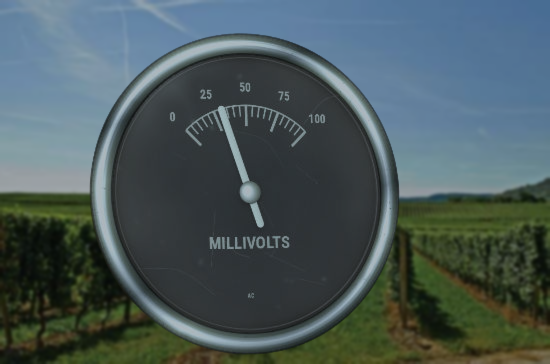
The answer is 30 mV
